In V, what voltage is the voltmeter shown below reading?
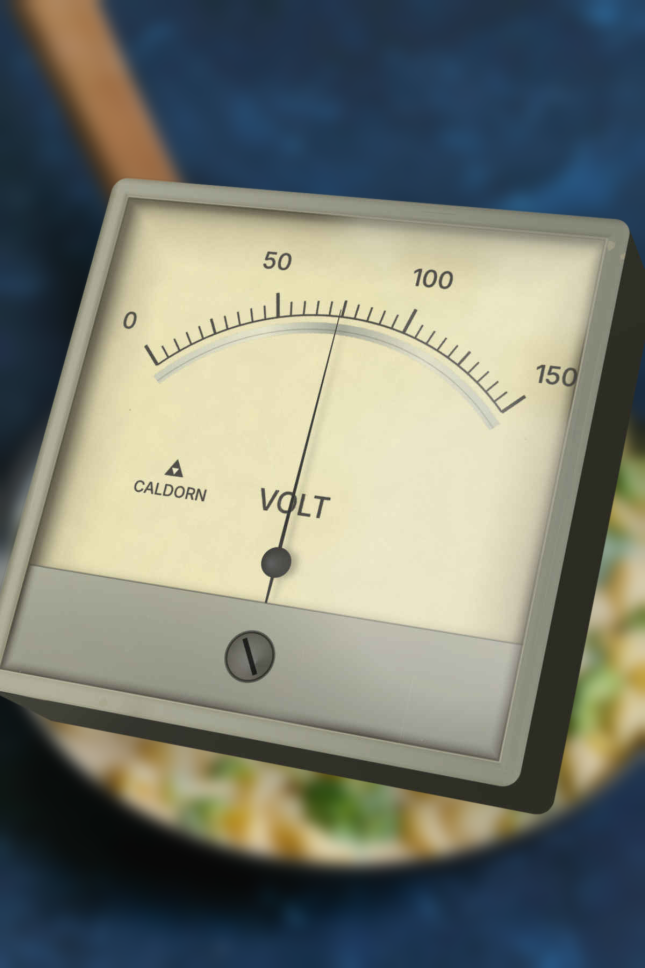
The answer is 75 V
